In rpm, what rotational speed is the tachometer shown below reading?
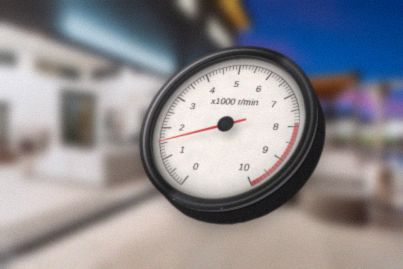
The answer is 1500 rpm
